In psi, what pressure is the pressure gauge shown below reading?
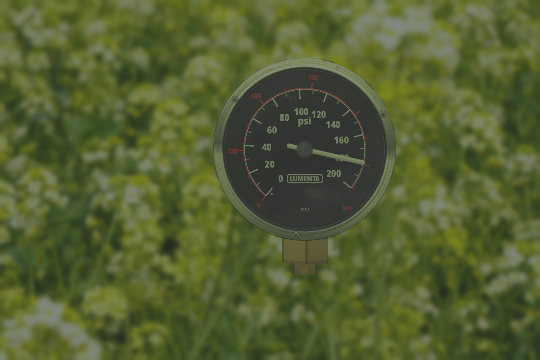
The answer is 180 psi
